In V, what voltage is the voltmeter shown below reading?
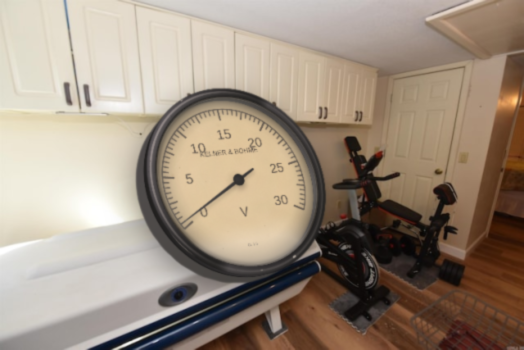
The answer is 0.5 V
